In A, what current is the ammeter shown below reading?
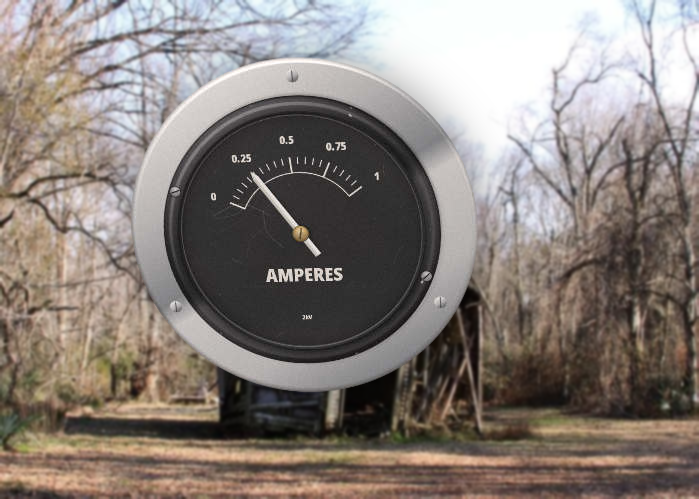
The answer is 0.25 A
